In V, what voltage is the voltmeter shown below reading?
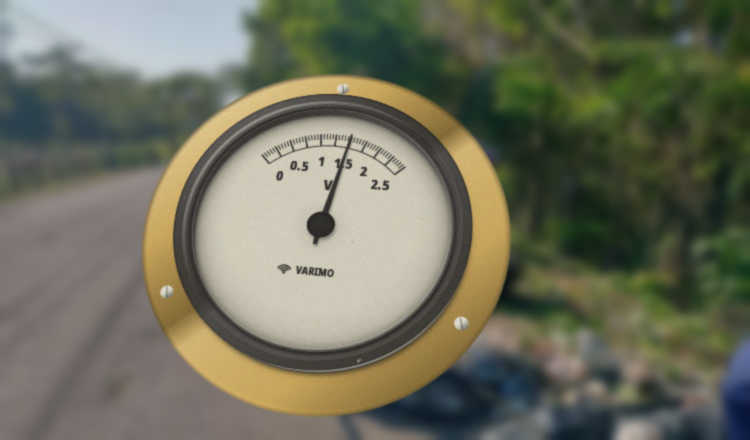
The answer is 1.5 V
